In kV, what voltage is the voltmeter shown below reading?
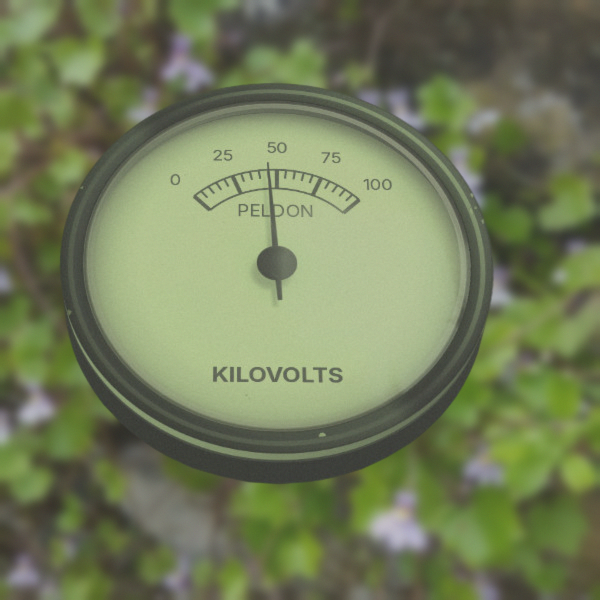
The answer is 45 kV
